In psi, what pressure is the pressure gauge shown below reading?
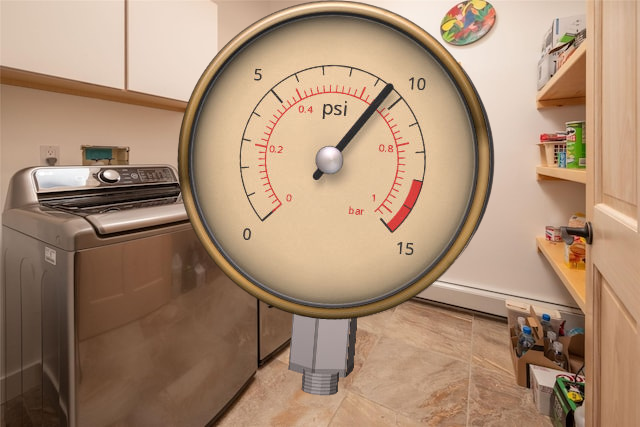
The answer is 9.5 psi
